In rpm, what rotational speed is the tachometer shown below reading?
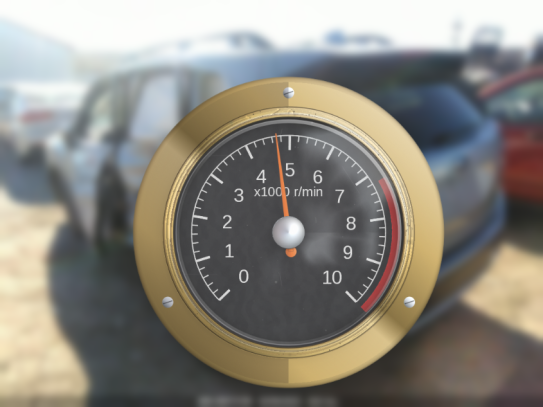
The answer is 4700 rpm
